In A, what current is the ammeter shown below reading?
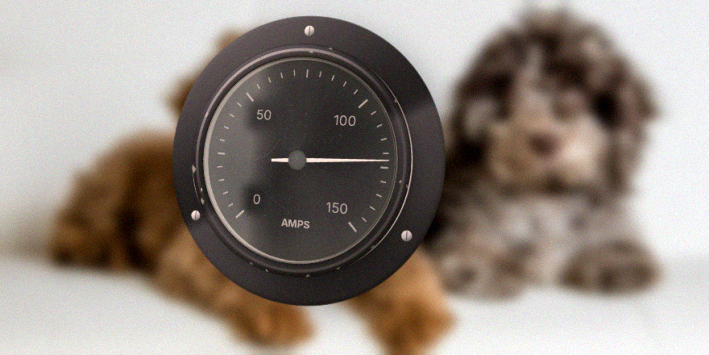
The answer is 122.5 A
